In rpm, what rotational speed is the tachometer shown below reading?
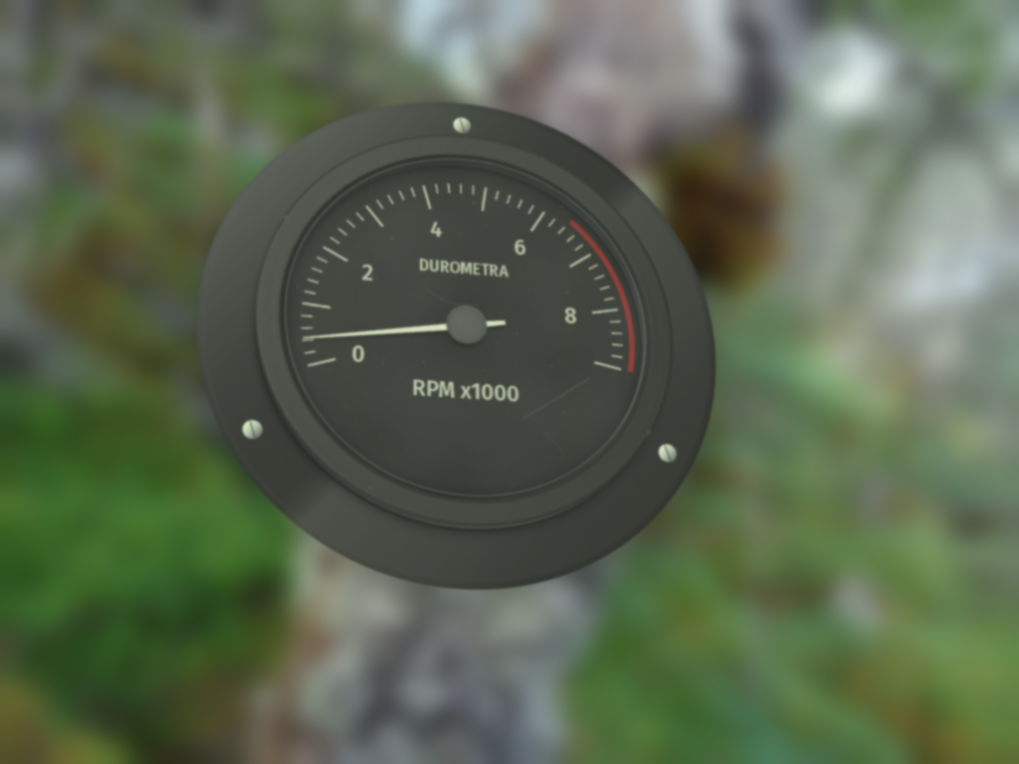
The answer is 400 rpm
